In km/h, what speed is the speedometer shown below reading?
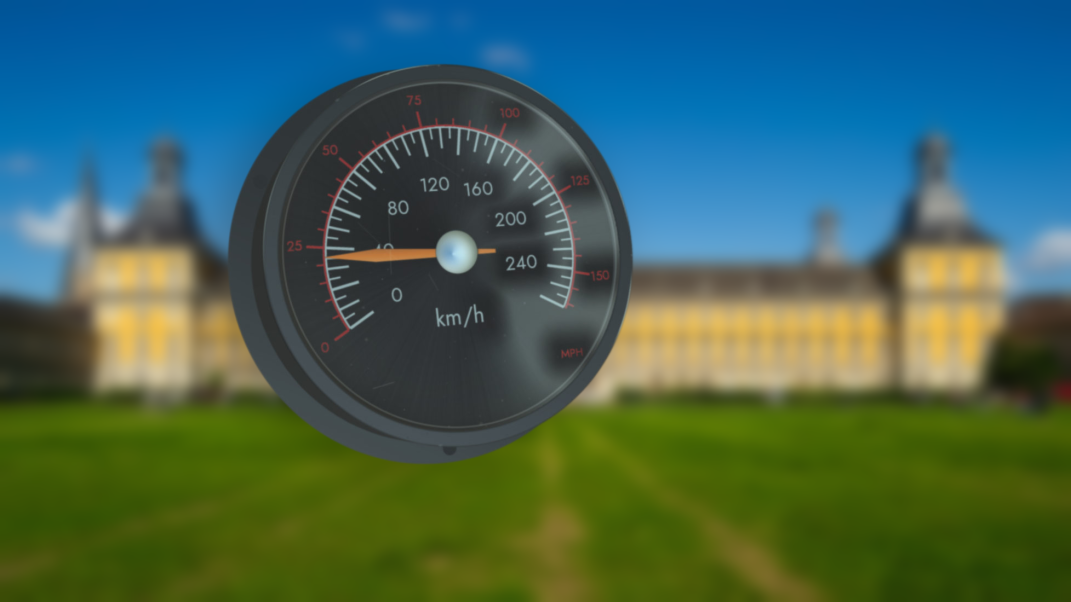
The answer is 35 km/h
